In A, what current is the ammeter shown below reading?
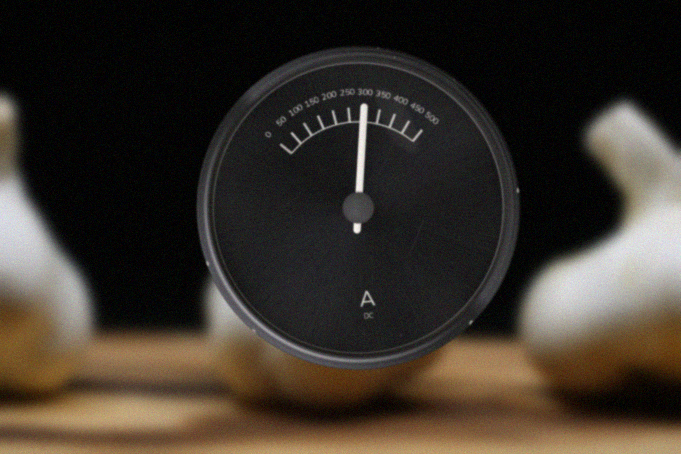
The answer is 300 A
